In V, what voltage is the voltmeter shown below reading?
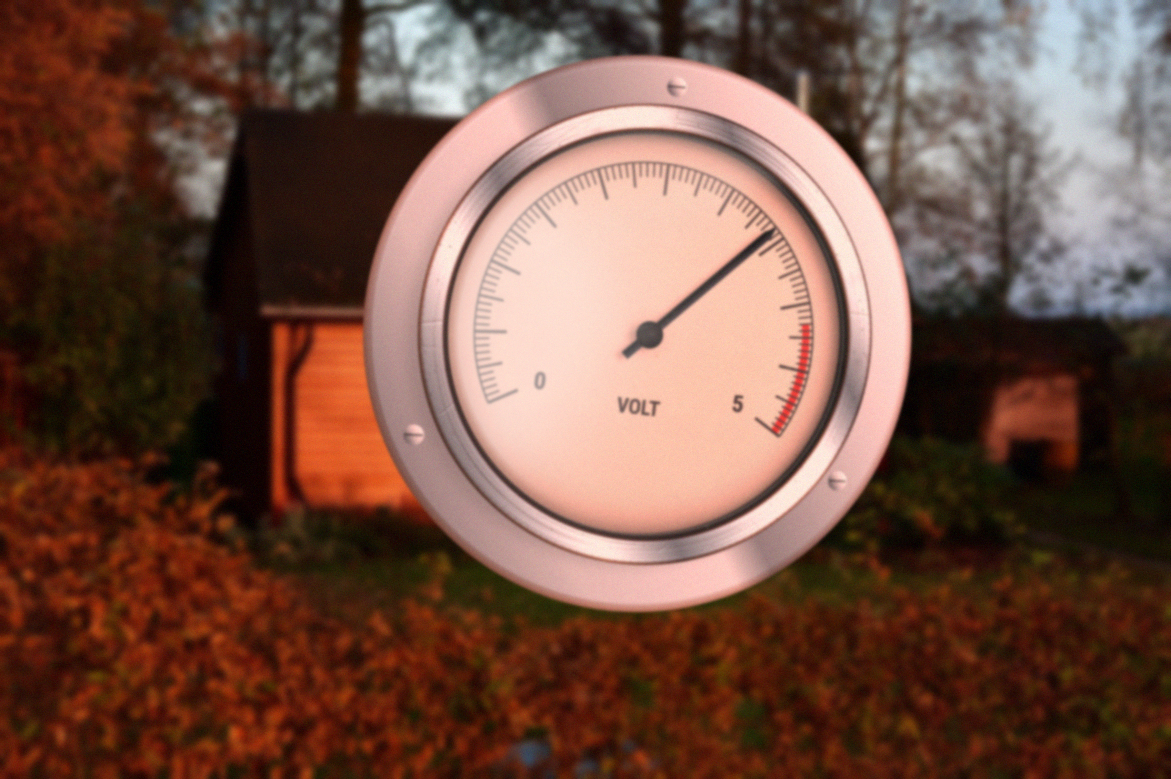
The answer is 3.4 V
